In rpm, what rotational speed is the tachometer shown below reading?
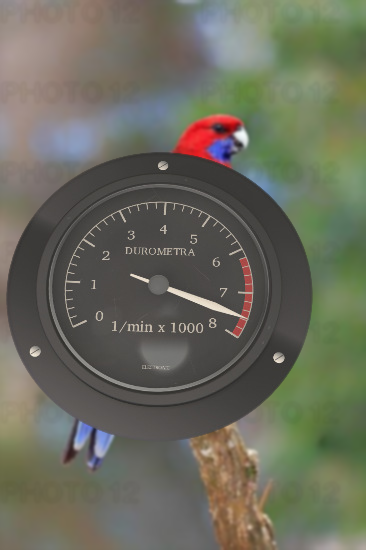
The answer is 7600 rpm
